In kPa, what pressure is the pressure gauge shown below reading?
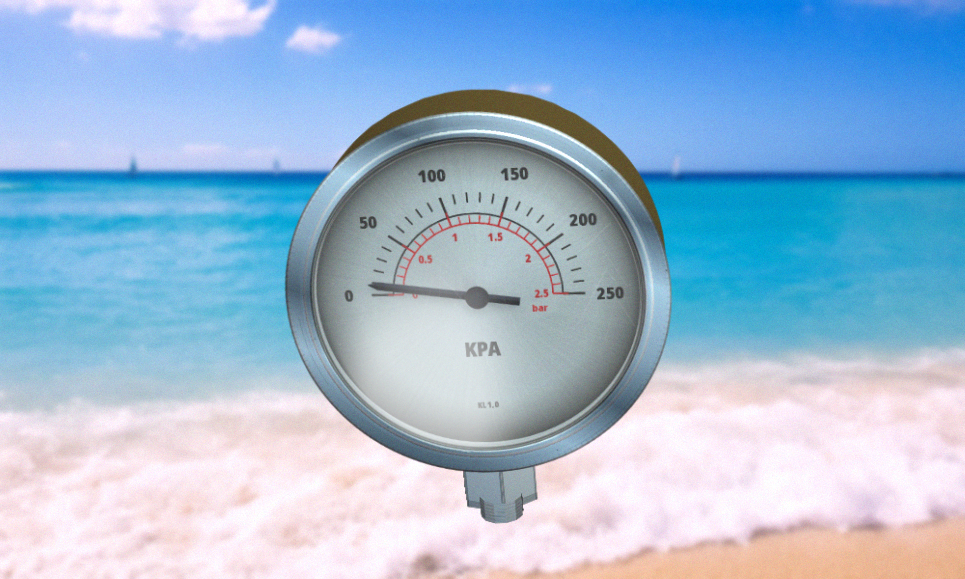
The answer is 10 kPa
